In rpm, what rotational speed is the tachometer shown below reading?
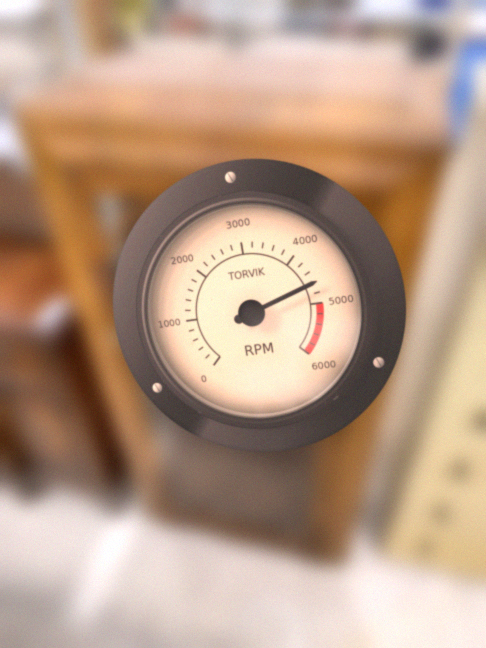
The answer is 4600 rpm
